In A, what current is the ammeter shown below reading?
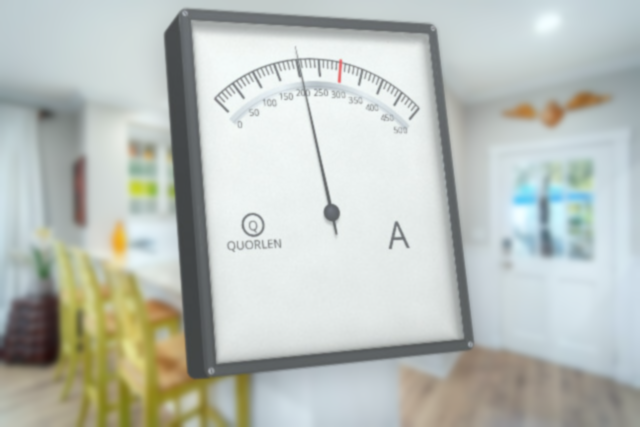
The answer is 200 A
